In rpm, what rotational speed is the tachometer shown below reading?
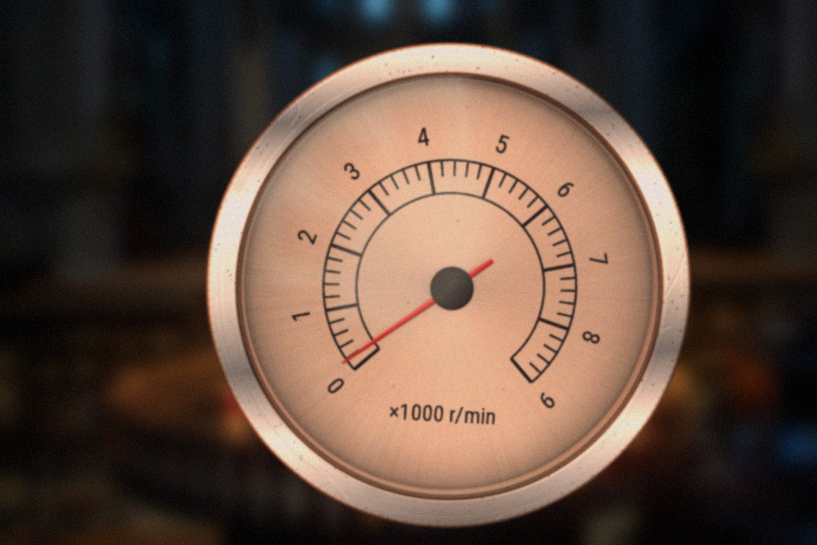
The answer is 200 rpm
